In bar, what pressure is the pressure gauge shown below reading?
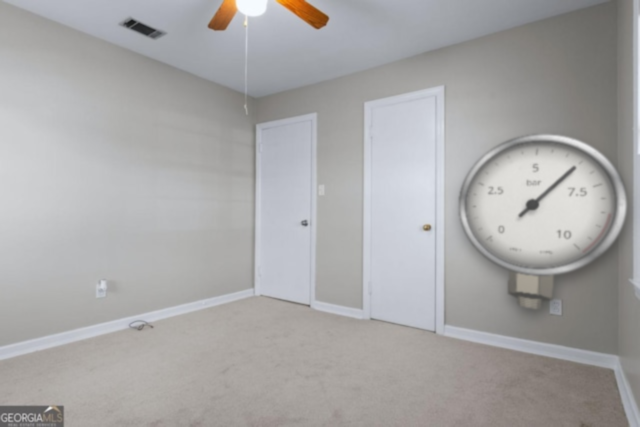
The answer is 6.5 bar
